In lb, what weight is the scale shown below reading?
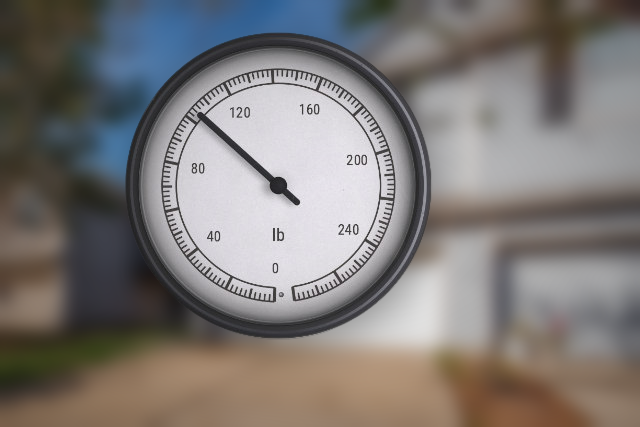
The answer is 104 lb
